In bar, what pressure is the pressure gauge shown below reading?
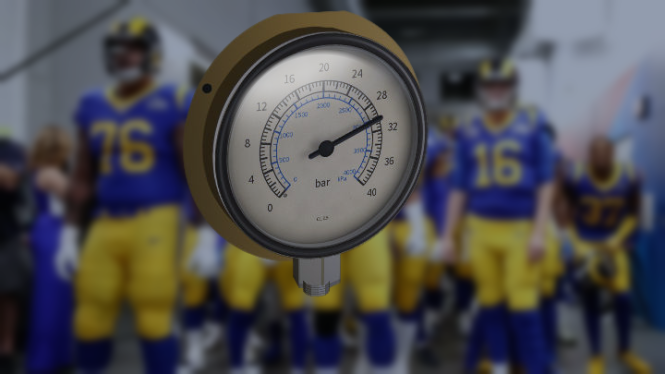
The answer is 30 bar
